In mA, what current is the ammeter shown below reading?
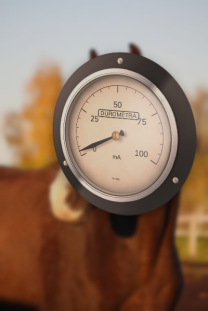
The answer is 2.5 mA
